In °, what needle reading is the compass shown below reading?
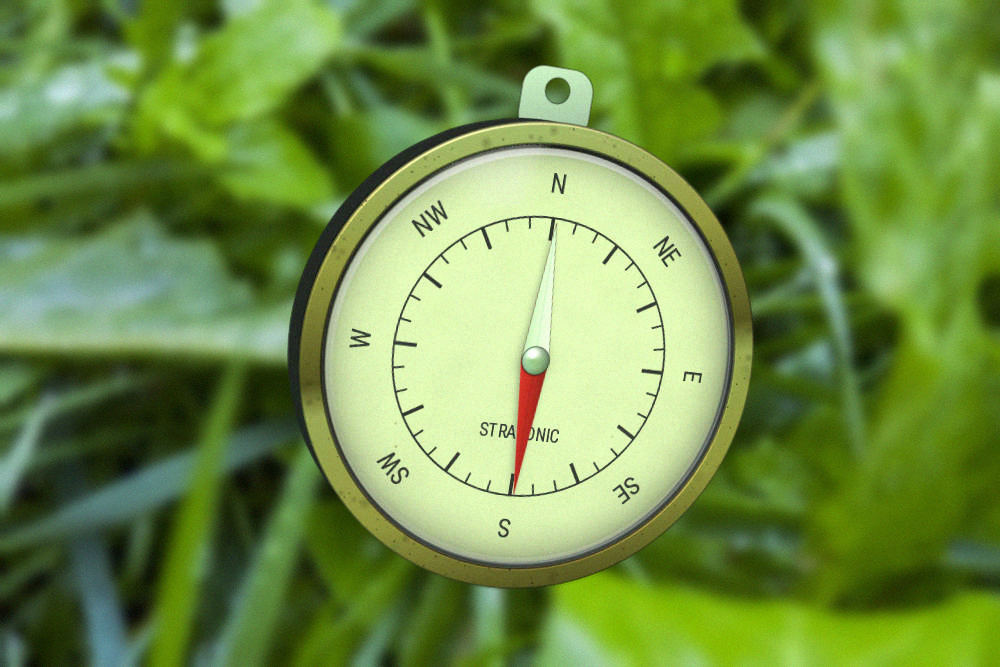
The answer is 180 °
